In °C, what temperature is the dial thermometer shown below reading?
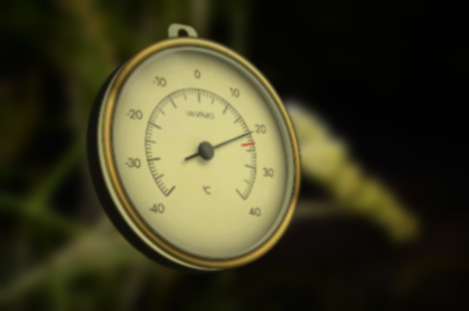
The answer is 20 °C
